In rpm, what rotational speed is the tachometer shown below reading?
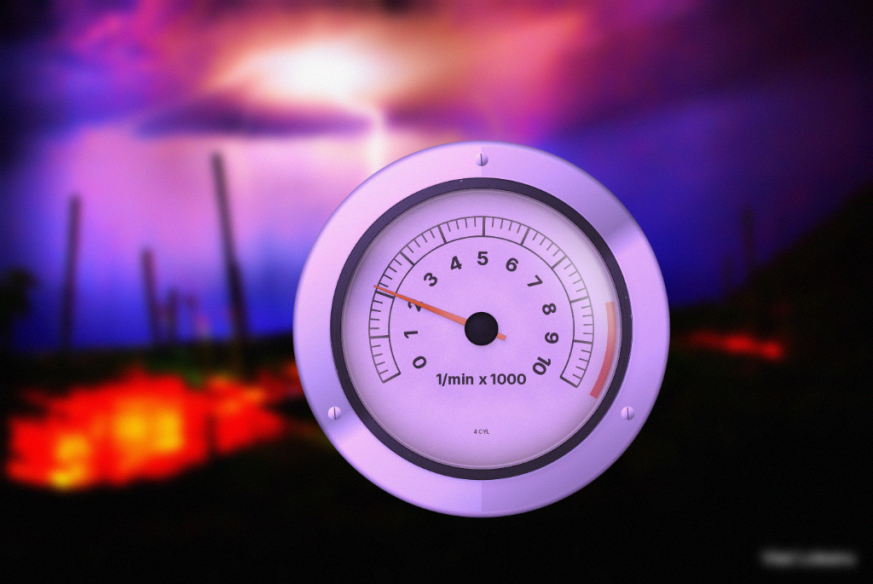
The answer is 2100 rpm
